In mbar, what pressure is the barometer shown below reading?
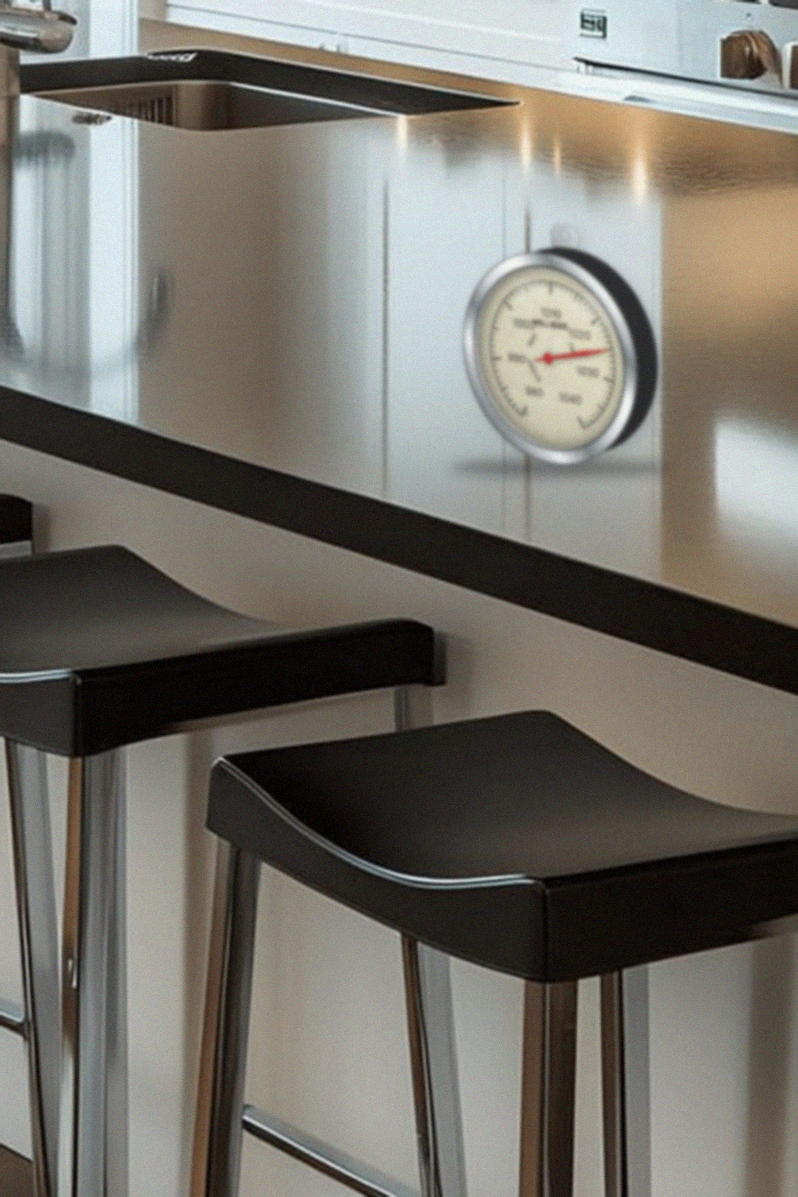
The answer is 1025 mbar
